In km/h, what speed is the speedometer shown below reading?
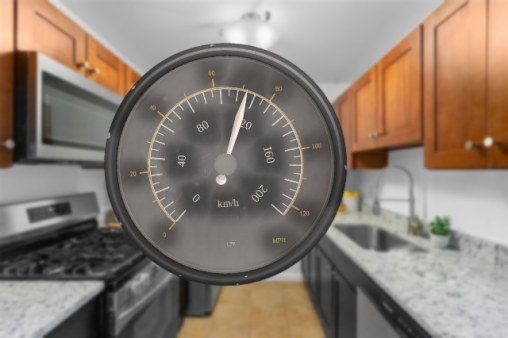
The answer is 115 km/h
